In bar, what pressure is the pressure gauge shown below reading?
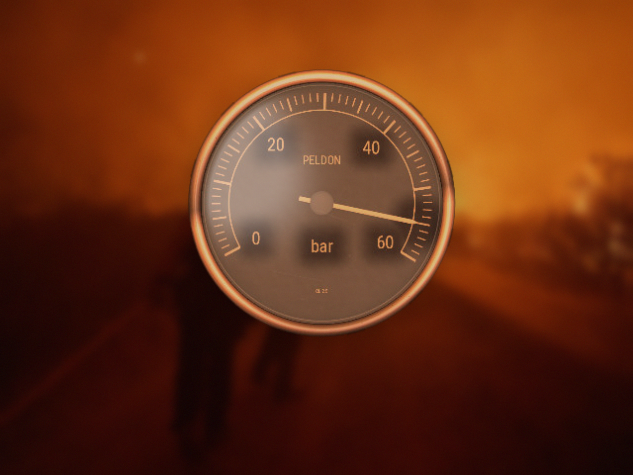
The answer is 55 bar
